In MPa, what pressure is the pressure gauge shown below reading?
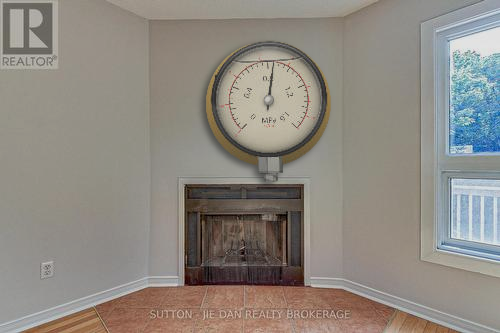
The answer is 0.85 MPa
